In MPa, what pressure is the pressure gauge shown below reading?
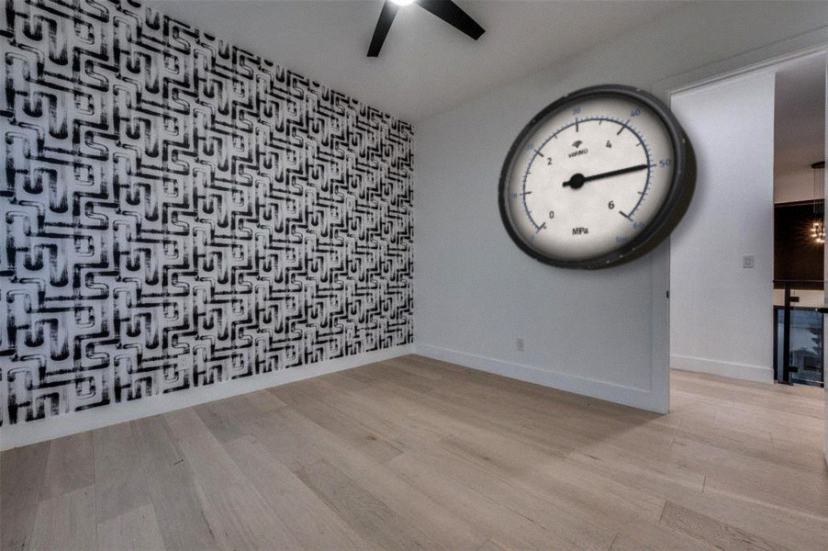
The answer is 5 MPa
